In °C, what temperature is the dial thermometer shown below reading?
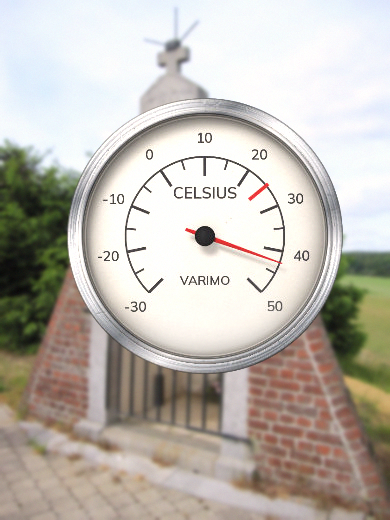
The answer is 42.5 °C
